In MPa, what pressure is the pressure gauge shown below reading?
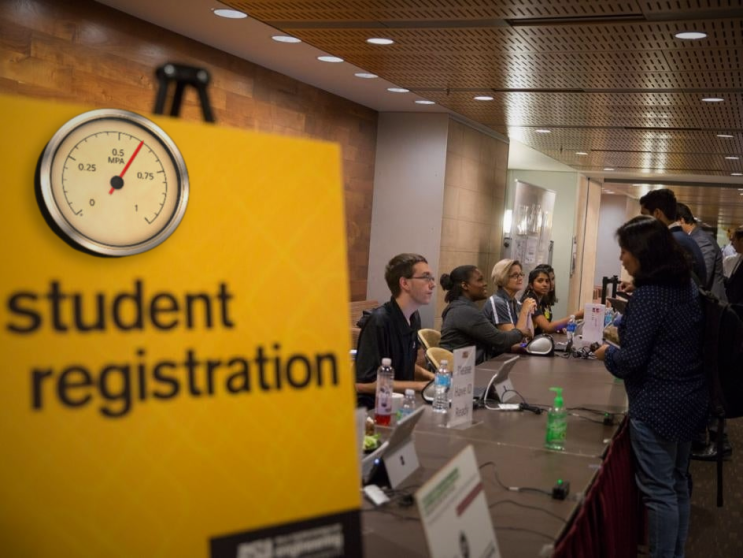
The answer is 0.6 MPa
